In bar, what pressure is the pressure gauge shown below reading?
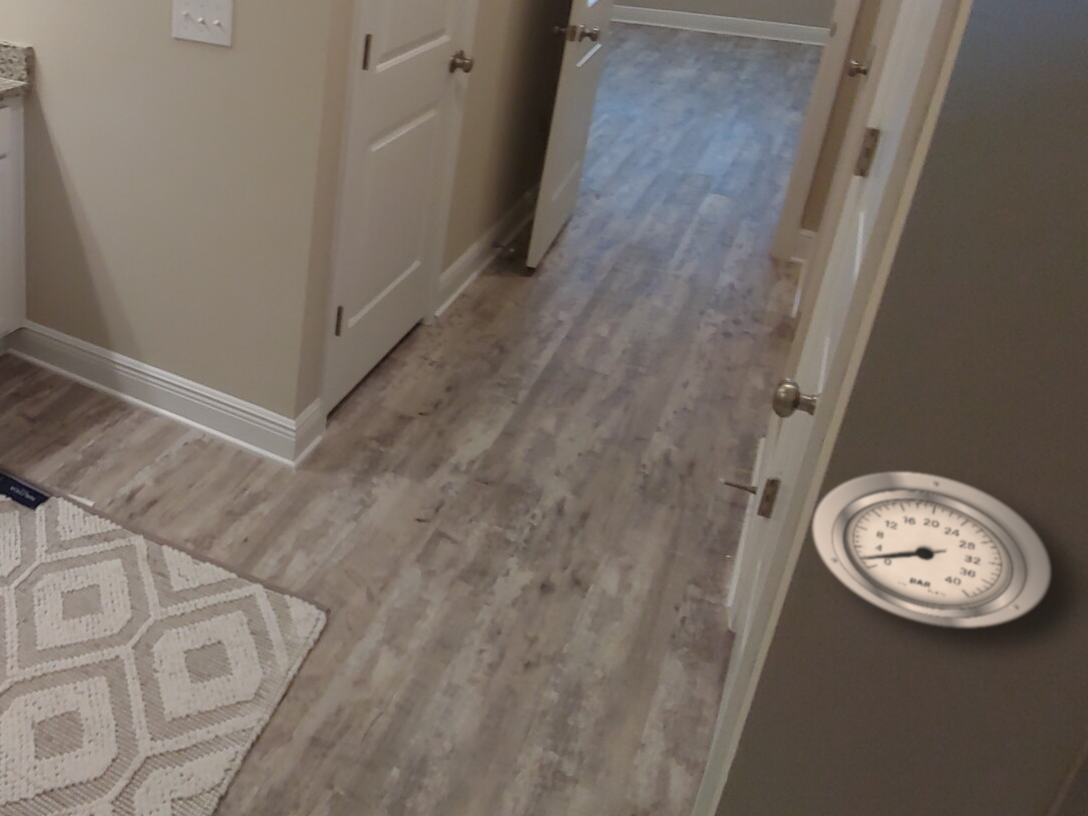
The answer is 2 bar
